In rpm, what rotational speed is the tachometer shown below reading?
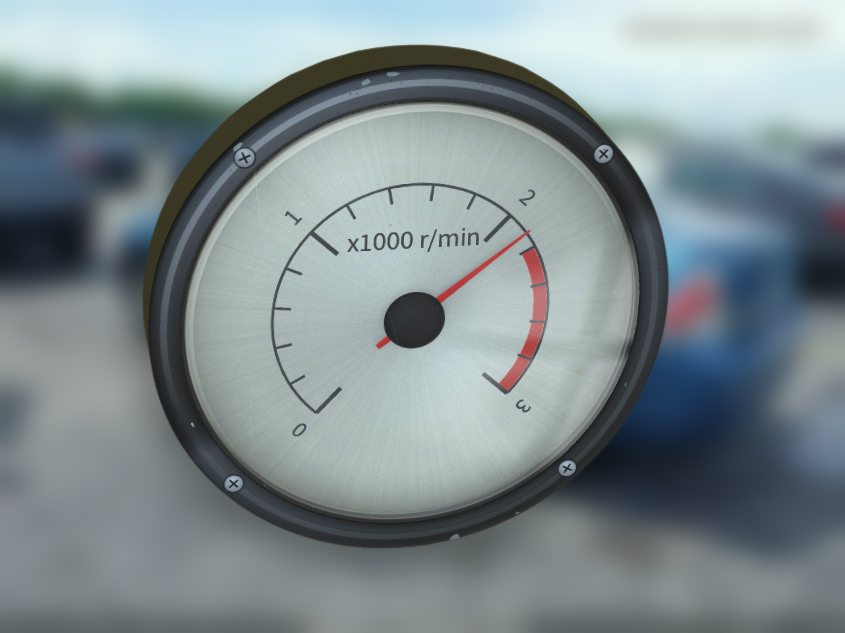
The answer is 2100 rpm
